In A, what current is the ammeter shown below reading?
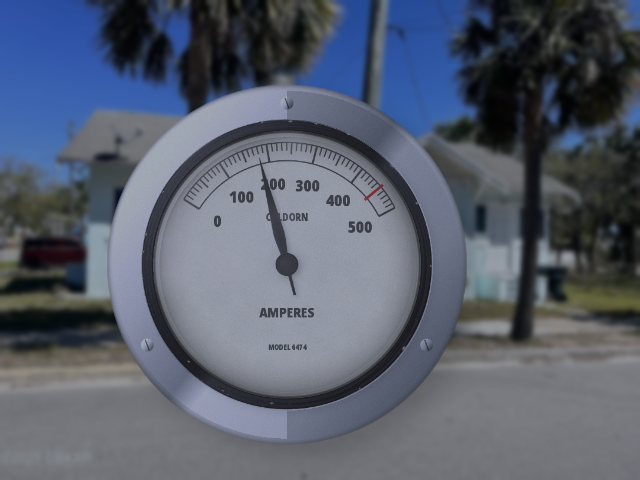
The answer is 180 A
